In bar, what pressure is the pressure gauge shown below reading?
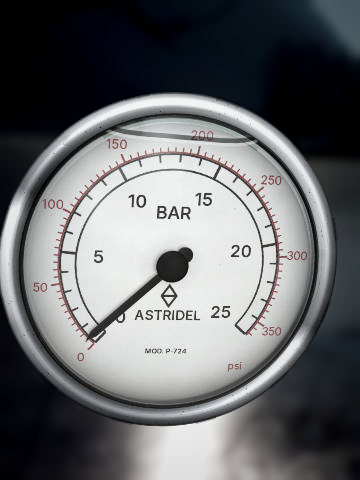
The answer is 0.5 bar
